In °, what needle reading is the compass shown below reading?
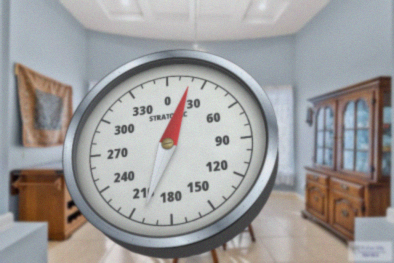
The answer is 20 °
